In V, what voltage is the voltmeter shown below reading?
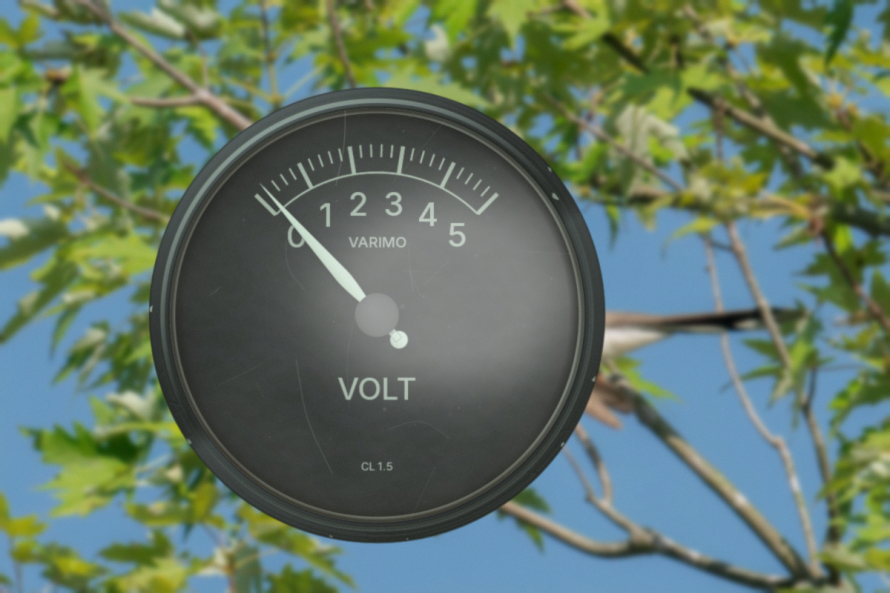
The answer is 0.2 V
